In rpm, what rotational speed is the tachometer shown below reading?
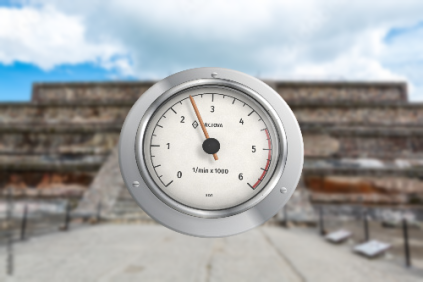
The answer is 2500 rpm
